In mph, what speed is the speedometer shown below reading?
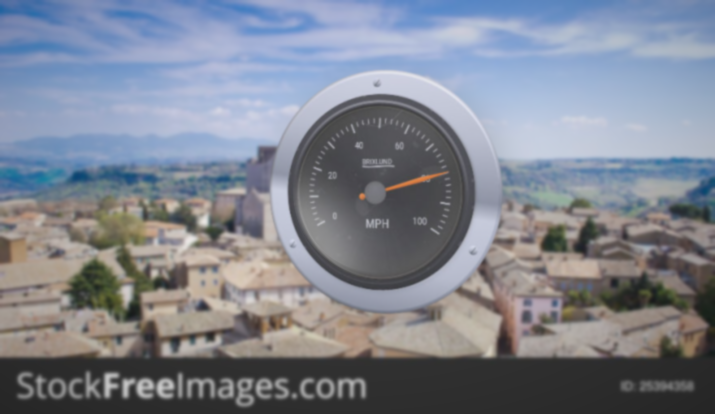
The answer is 80 mph
